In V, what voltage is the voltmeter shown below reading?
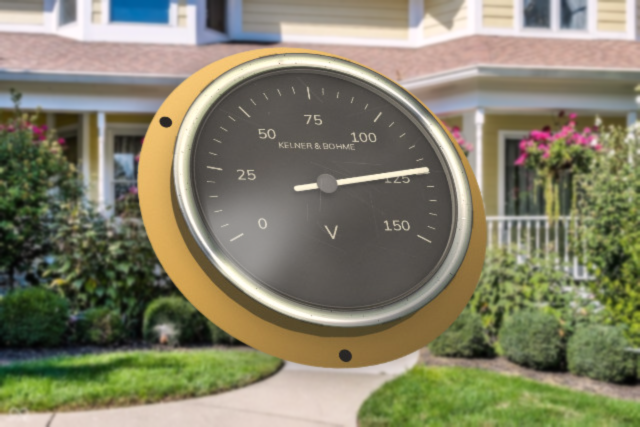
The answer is 125 V
